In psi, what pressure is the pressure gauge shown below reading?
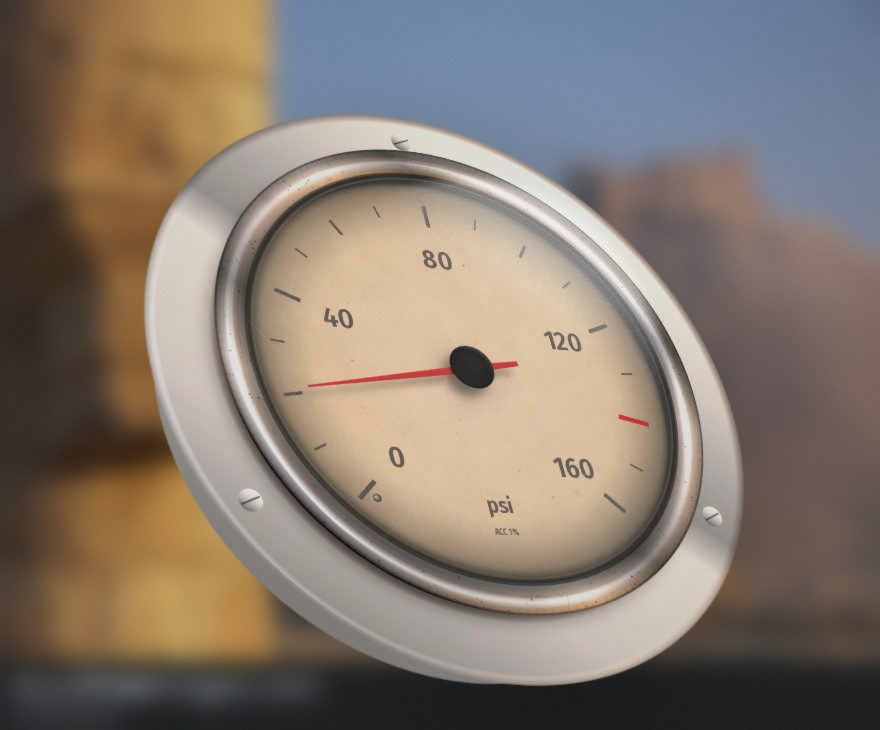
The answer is 20 psi
